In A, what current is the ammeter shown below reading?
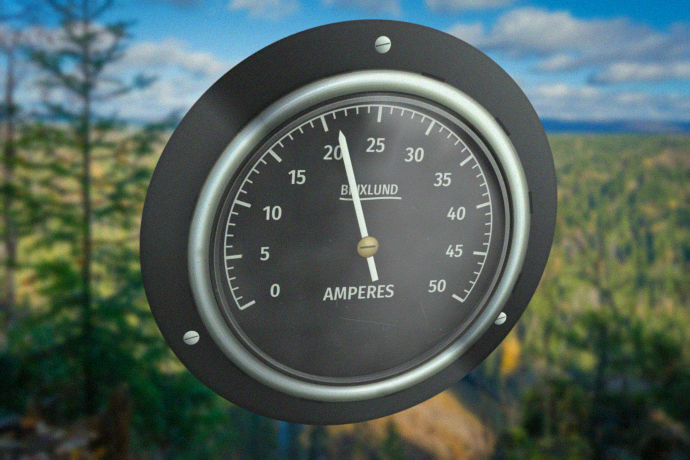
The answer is 21 A
